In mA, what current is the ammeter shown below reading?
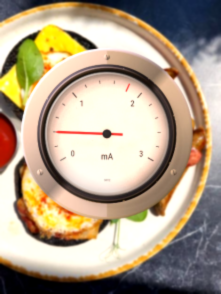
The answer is 0.4 mA
